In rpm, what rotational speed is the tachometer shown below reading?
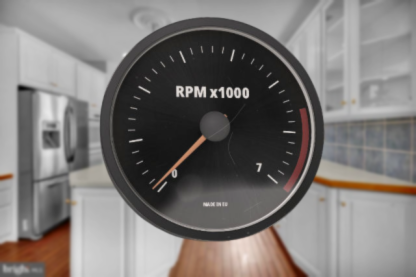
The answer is 100 rpm
